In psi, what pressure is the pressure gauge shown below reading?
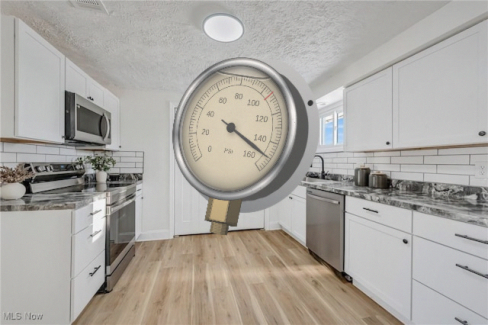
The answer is 150 psi
